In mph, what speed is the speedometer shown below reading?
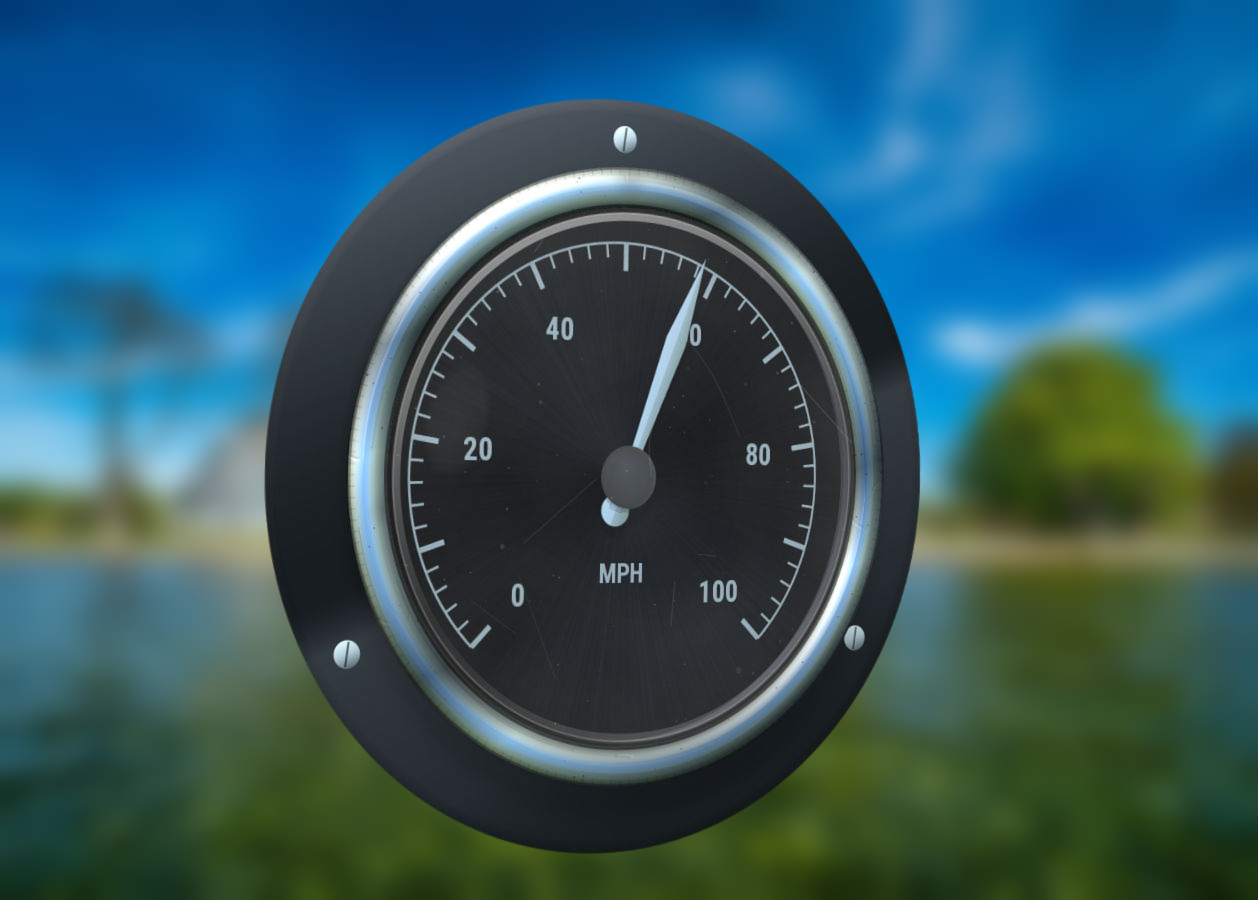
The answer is 58 mph
